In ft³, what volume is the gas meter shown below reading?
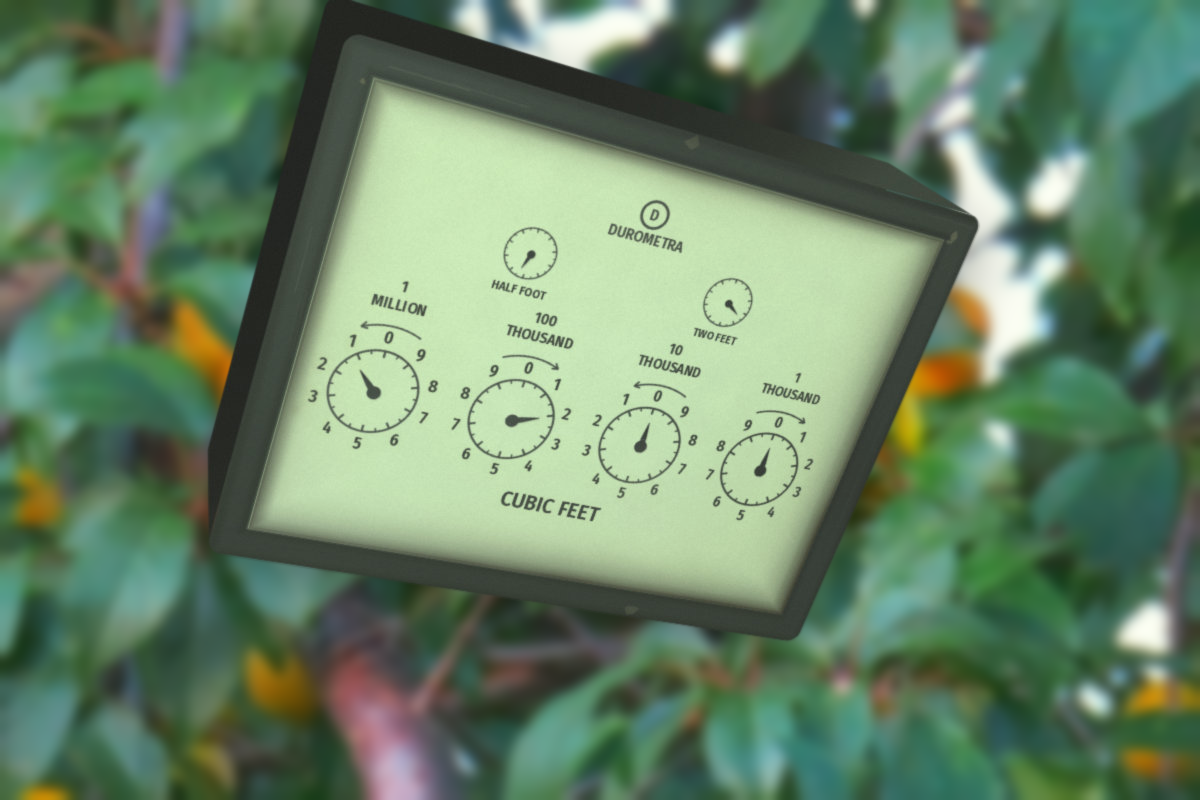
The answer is 120000 ft³
